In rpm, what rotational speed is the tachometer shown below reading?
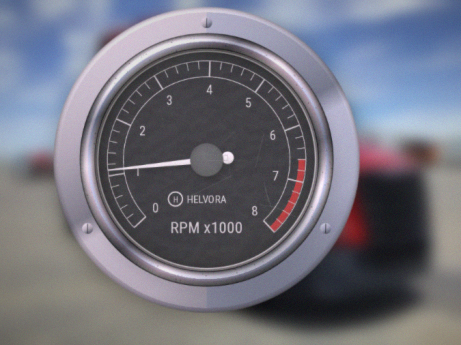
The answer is 1100 rpm
